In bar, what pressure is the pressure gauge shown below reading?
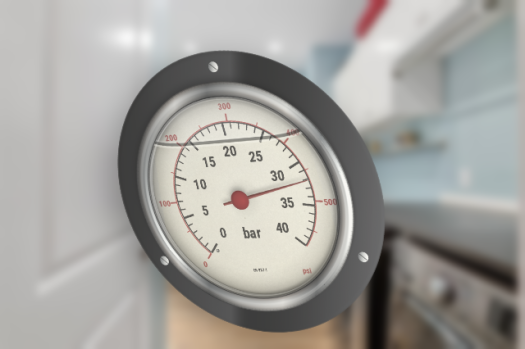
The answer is 32 bar
